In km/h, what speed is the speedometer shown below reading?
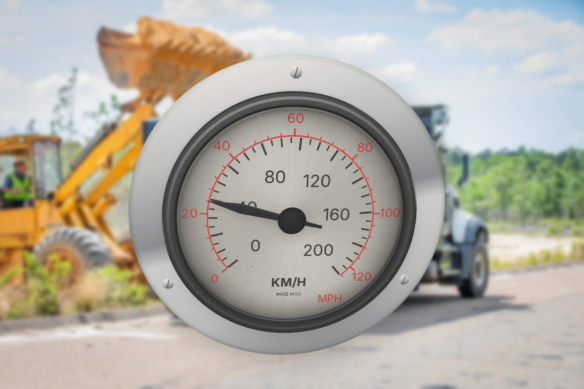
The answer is 40 km/h
